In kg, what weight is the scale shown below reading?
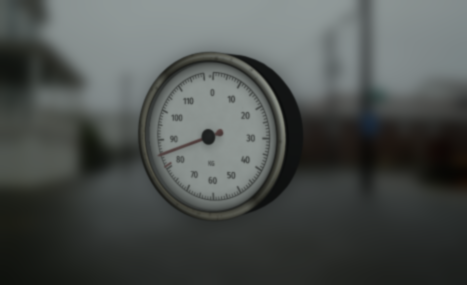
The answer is 85 kg
